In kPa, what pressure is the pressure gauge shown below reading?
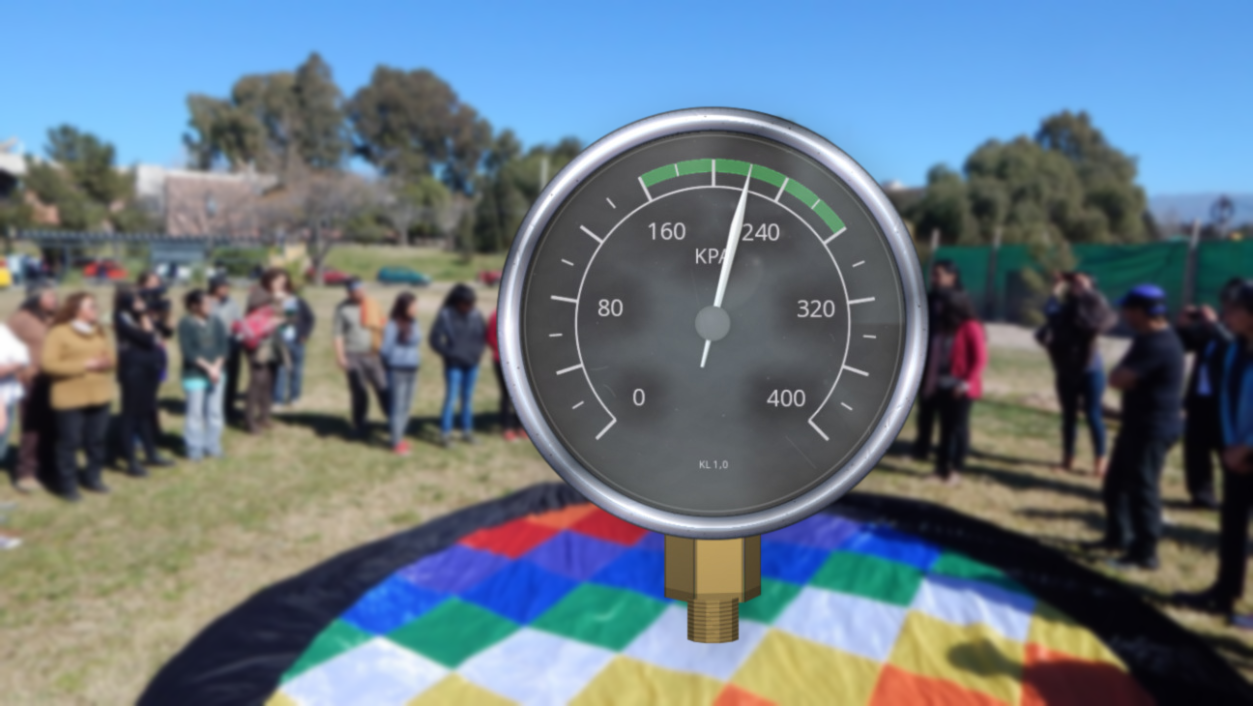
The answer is 220 kPa
